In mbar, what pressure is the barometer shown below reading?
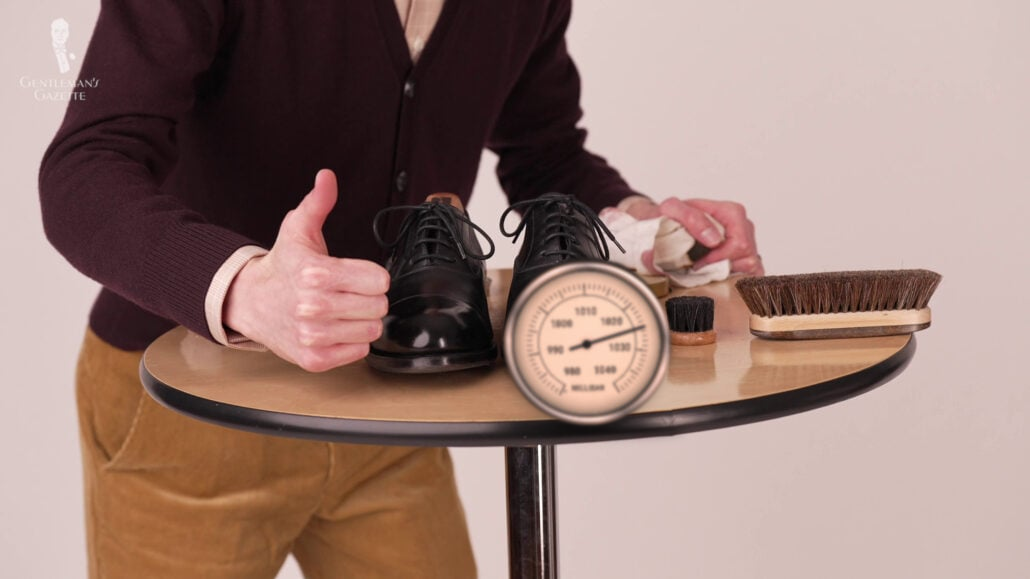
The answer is 1025 mbar
